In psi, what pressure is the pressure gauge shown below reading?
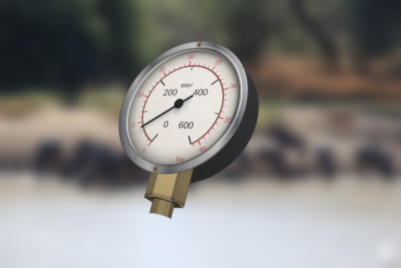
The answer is 50 psi
